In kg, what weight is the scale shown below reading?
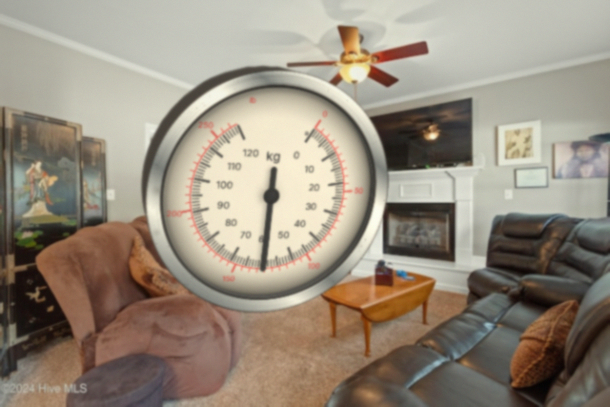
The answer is 60 kg
